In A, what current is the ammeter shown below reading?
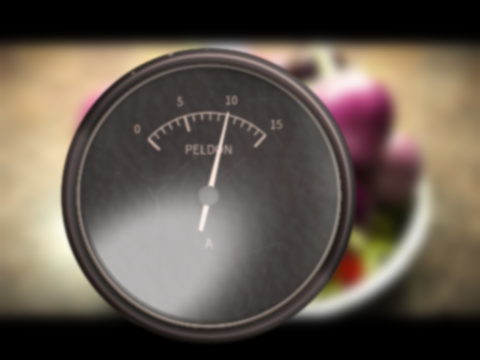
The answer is 10 A
